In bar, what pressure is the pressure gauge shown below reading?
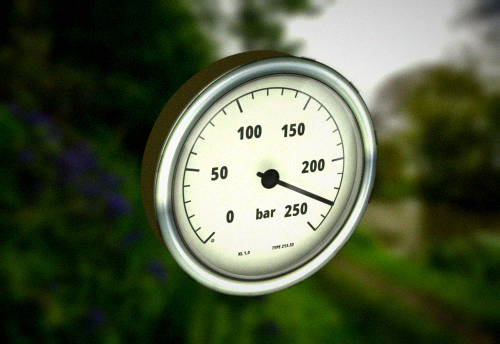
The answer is 230 bar
